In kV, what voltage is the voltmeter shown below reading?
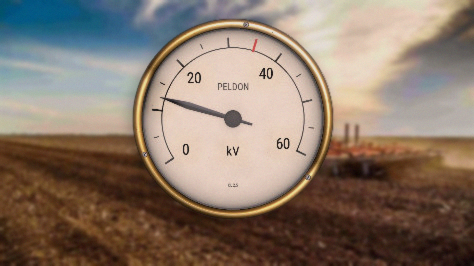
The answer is 12.5 kV
